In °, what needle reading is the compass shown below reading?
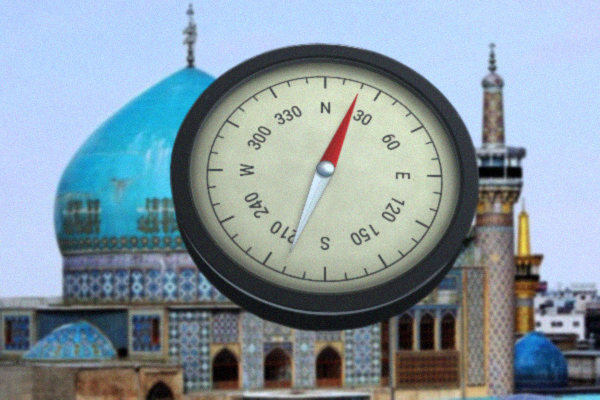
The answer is 20 °
